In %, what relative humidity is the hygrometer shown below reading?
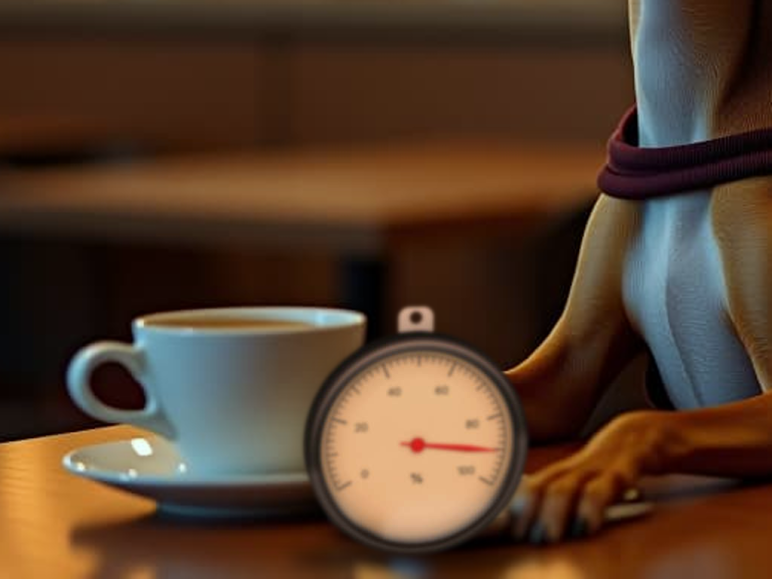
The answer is 90 %
